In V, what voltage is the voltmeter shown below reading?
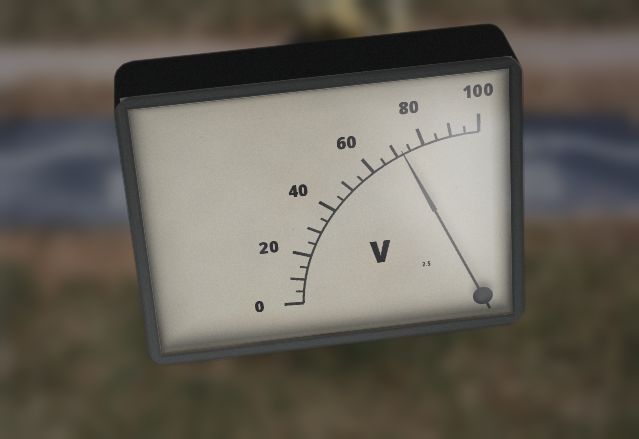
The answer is 72.5 V
